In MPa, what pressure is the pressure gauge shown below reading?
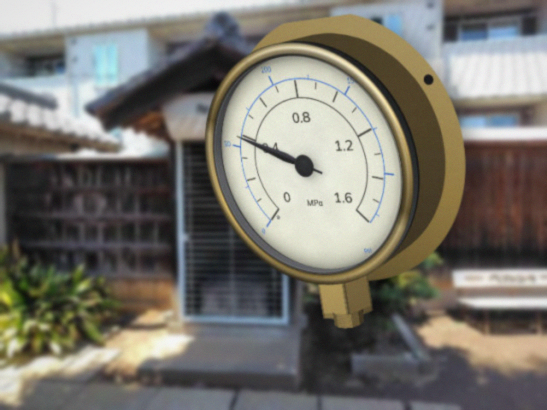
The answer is 0.4 MPa
